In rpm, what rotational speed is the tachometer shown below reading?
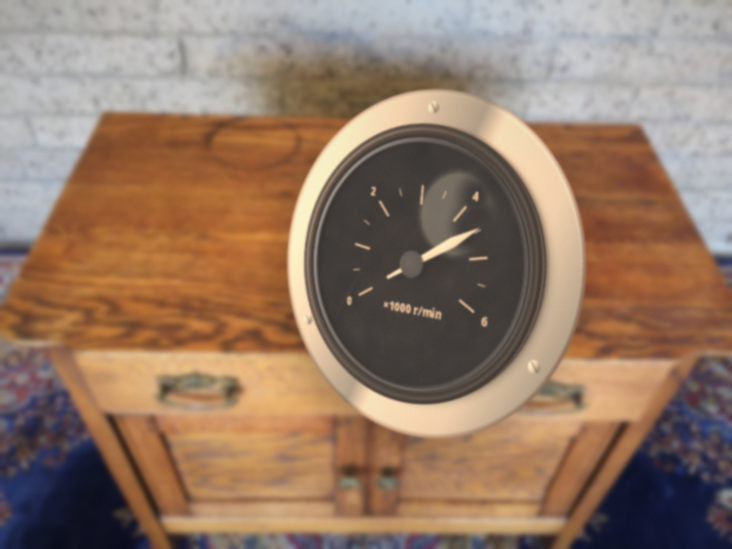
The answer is 4500 rpm
